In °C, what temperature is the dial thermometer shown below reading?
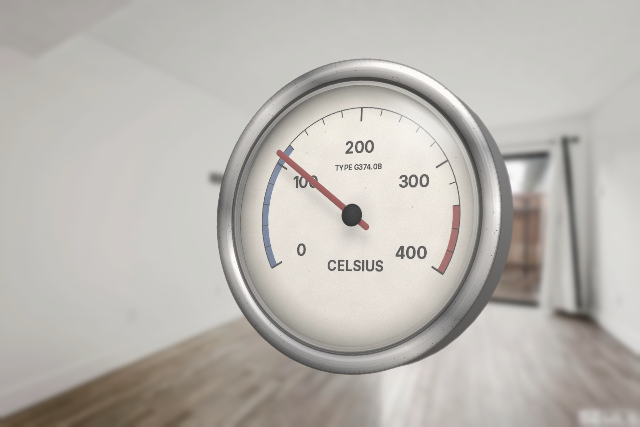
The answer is 110 °C
